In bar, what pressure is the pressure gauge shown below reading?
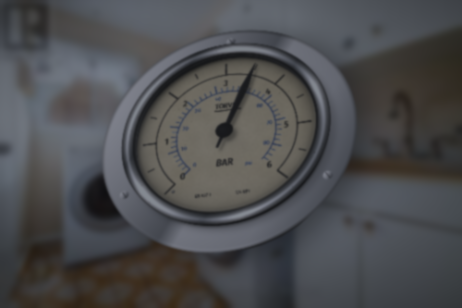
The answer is 3.5 bar
